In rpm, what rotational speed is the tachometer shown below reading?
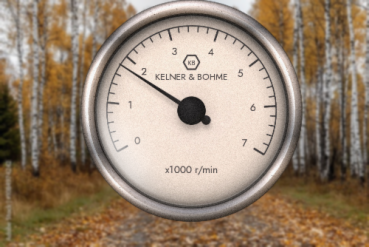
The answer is 1800 rpm
